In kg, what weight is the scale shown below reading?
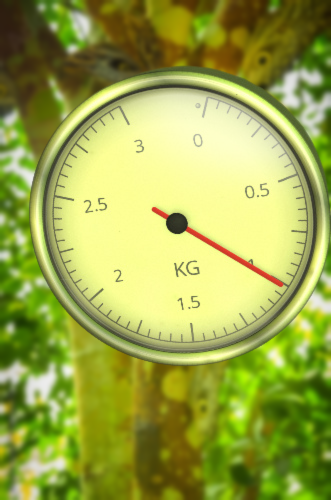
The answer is 1 kg
